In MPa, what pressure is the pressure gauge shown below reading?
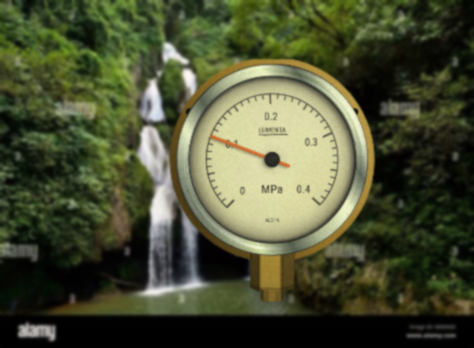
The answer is 0.1 MPa
